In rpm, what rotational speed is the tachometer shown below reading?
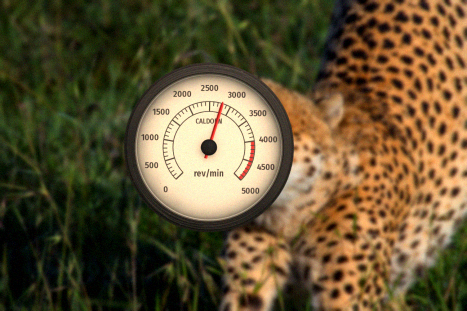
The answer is 2800 rpm
